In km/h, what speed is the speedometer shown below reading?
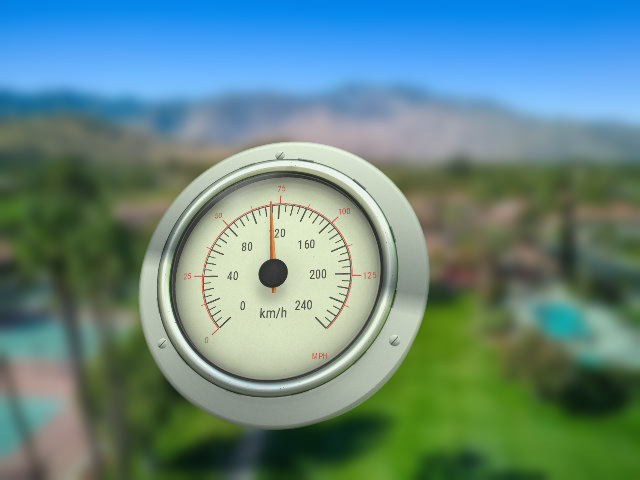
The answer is 115 km/h
